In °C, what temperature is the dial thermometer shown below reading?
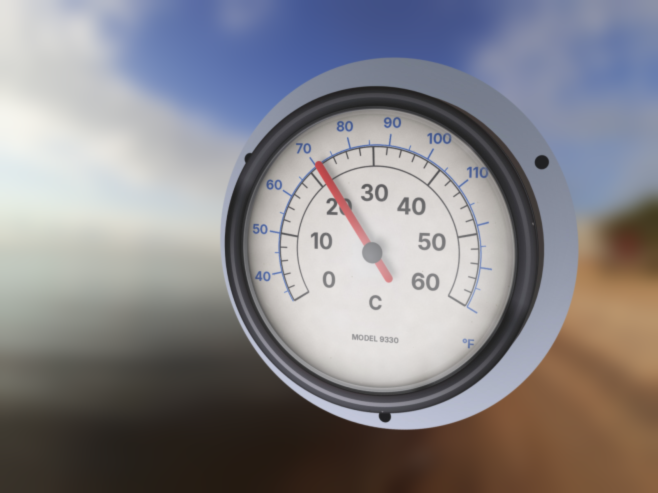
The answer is 22 °C
